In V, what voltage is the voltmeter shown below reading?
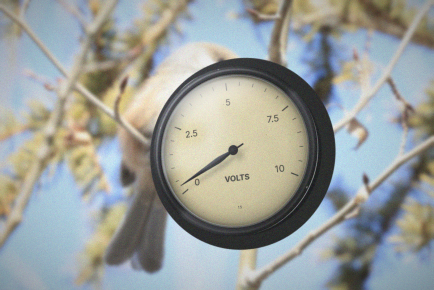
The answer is 0.25 V
